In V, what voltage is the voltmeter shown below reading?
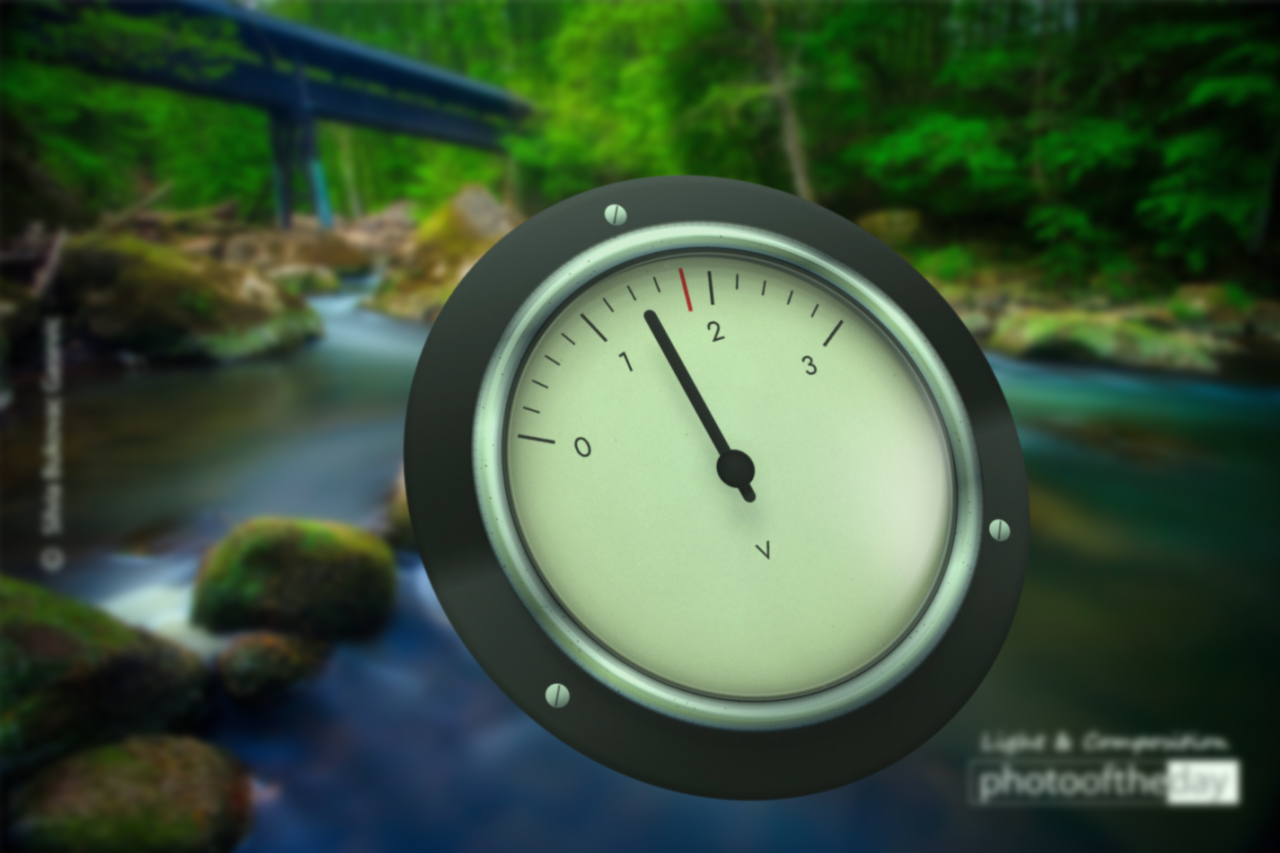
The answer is 1.4 V
